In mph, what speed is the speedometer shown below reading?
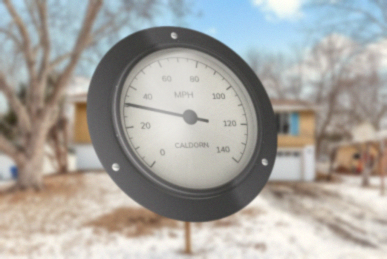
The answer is 30 mph
